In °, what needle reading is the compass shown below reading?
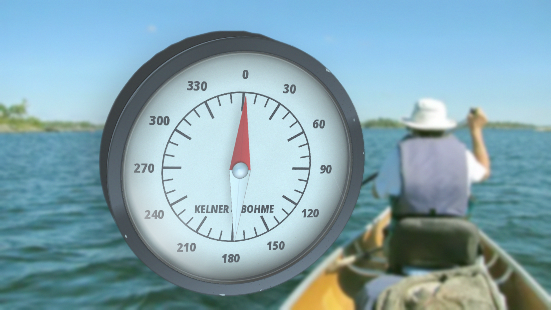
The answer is 0 °
